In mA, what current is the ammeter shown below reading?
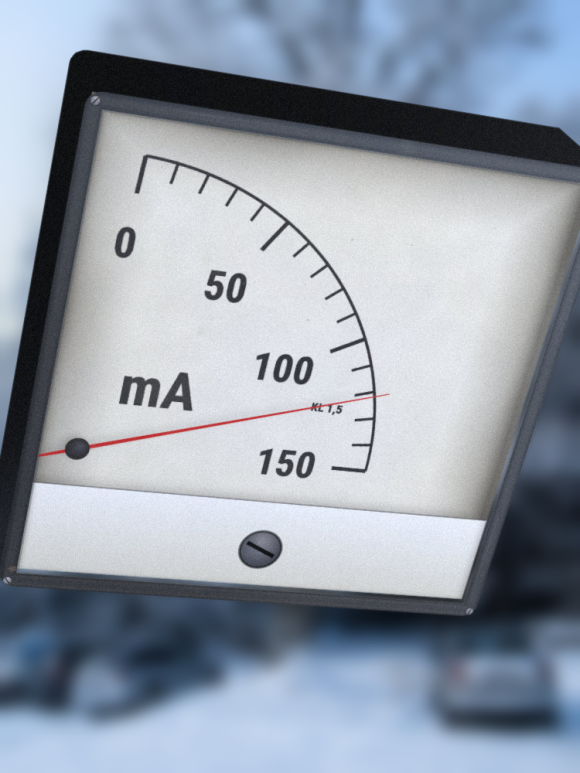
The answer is 120 mA
